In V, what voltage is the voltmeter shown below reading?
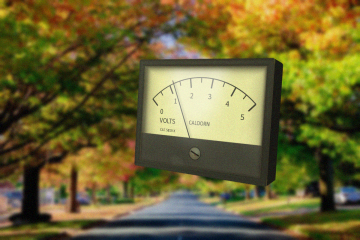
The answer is 1.25 V
